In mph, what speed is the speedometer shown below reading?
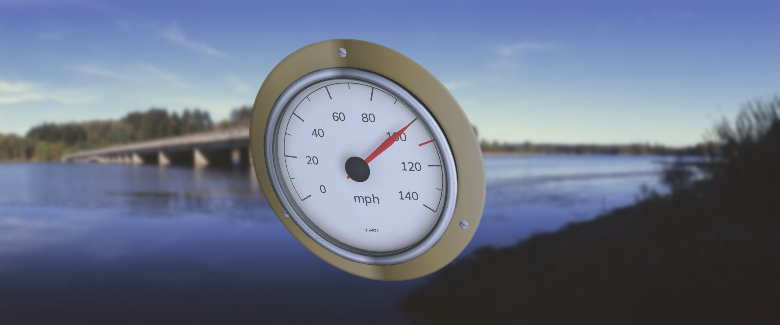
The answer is 100 mph
